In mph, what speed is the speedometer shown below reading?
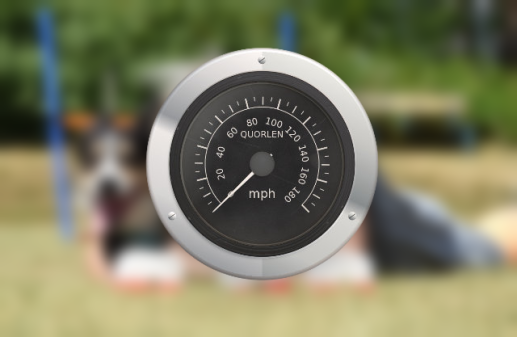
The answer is 0 mph
